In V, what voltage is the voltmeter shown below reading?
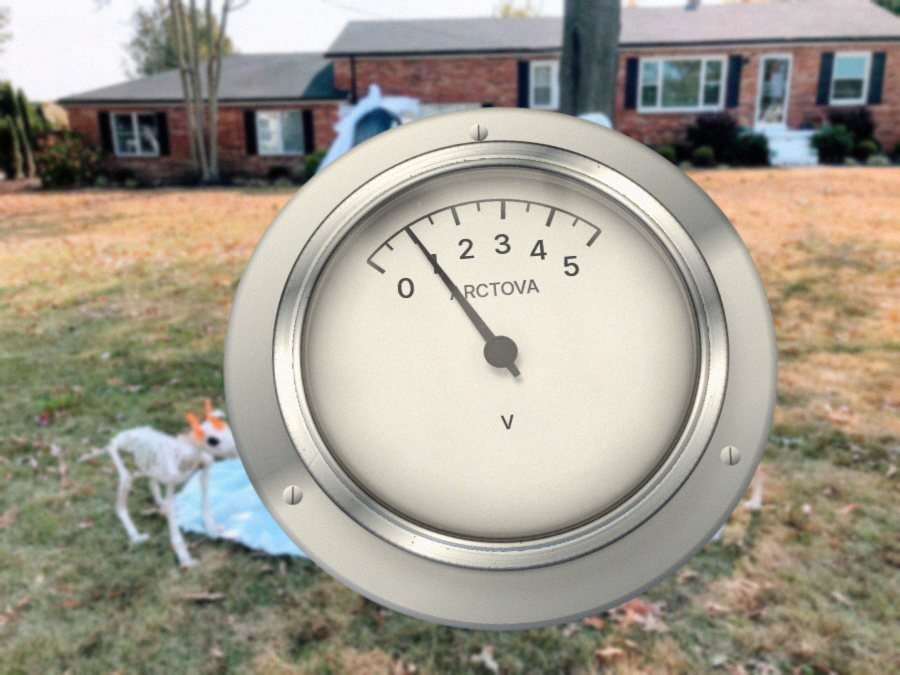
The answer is 1 V
